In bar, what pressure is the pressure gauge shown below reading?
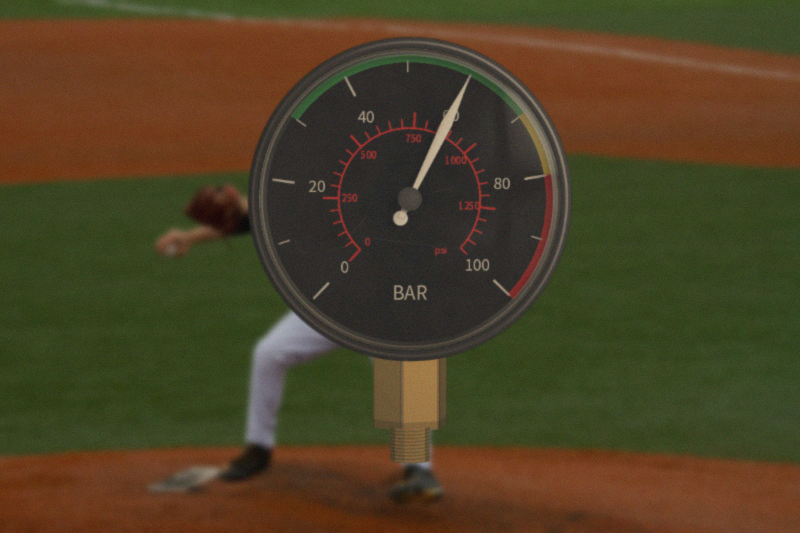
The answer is 60 bar
